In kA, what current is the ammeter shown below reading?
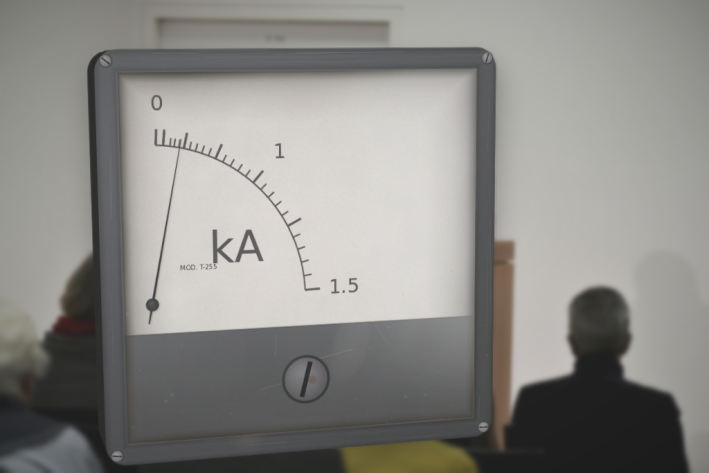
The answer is 0.45 kA
